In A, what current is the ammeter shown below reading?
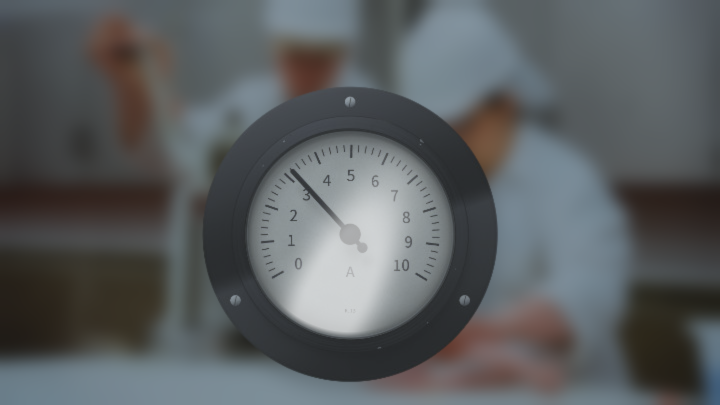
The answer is 3.2 A
